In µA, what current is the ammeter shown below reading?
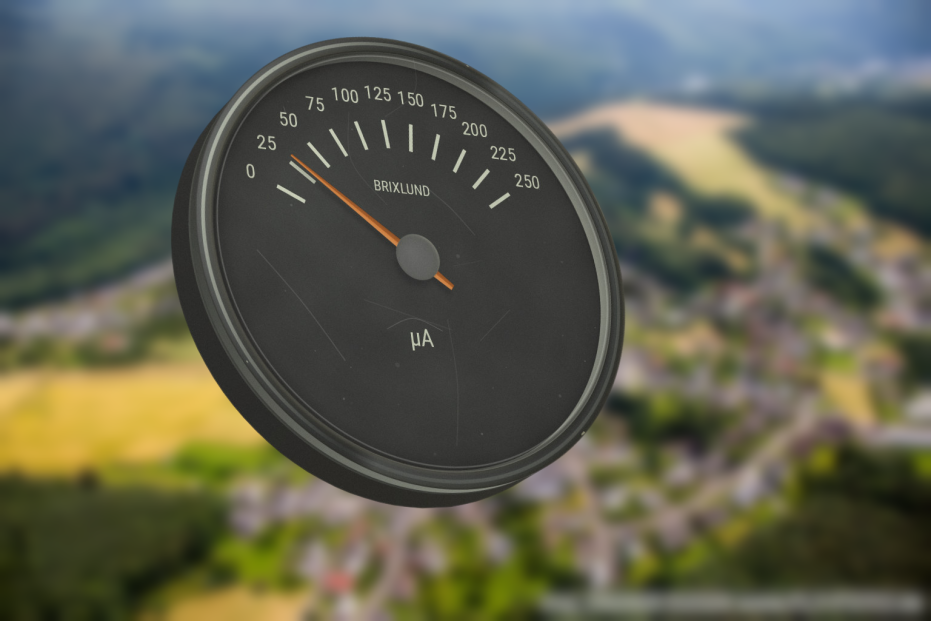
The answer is 25 µA
